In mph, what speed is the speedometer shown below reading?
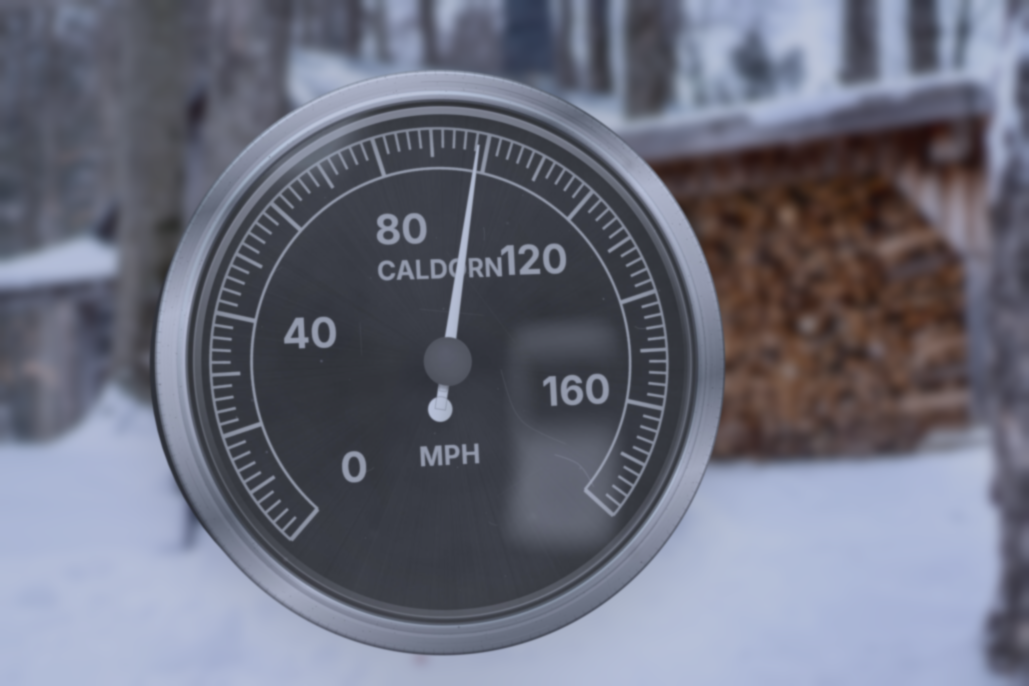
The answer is 98 mph
